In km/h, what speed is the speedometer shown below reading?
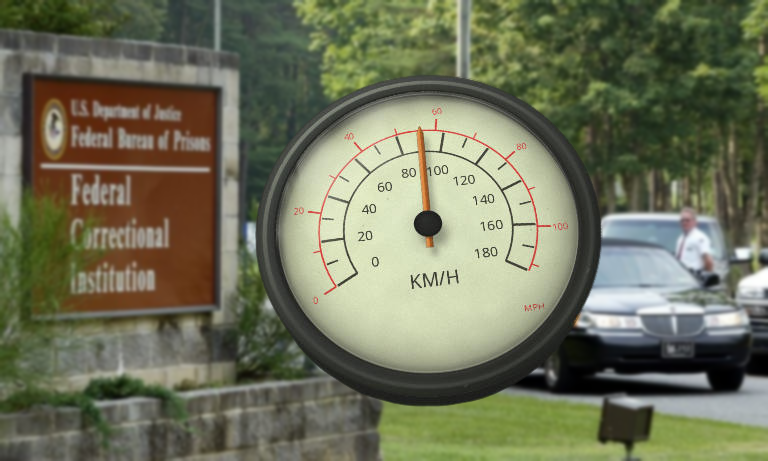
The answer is 90 km/h
